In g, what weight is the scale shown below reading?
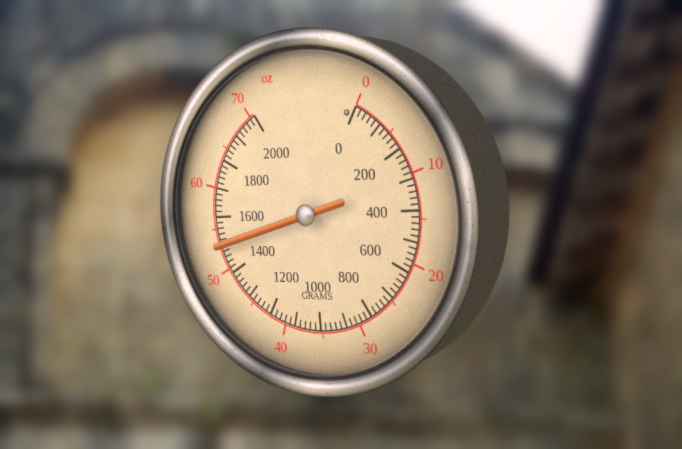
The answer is 1500 g
